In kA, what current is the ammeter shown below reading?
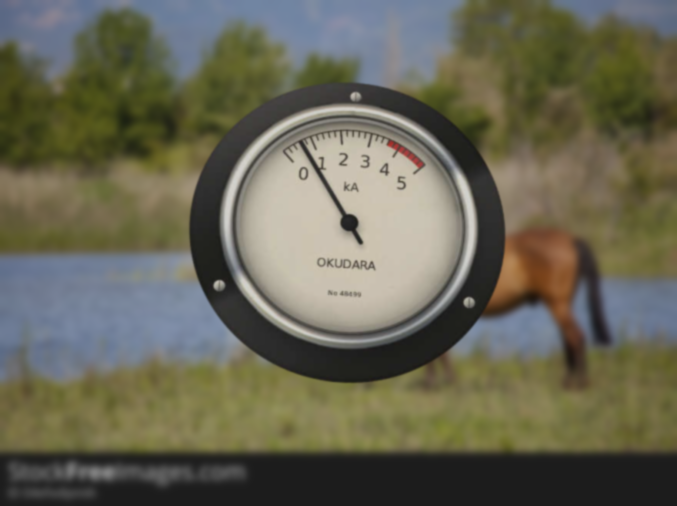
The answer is 0.6 kA
